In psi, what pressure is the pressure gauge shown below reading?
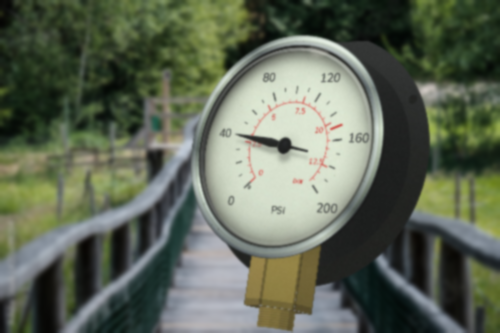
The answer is 40 psi
